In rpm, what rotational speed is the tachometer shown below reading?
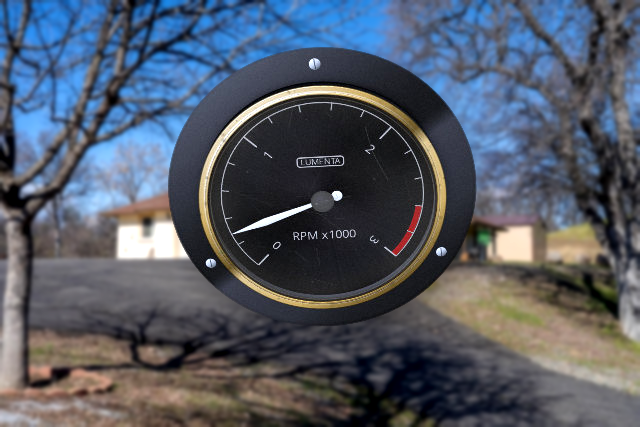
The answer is 300 rpm
